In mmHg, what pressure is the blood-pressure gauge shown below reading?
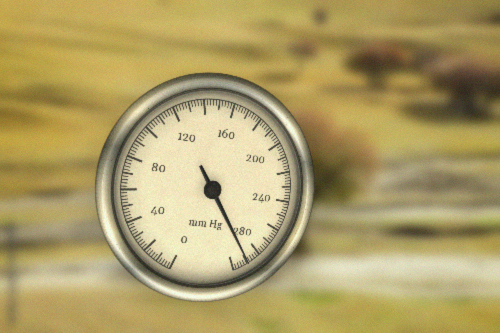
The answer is 290 mmHg
